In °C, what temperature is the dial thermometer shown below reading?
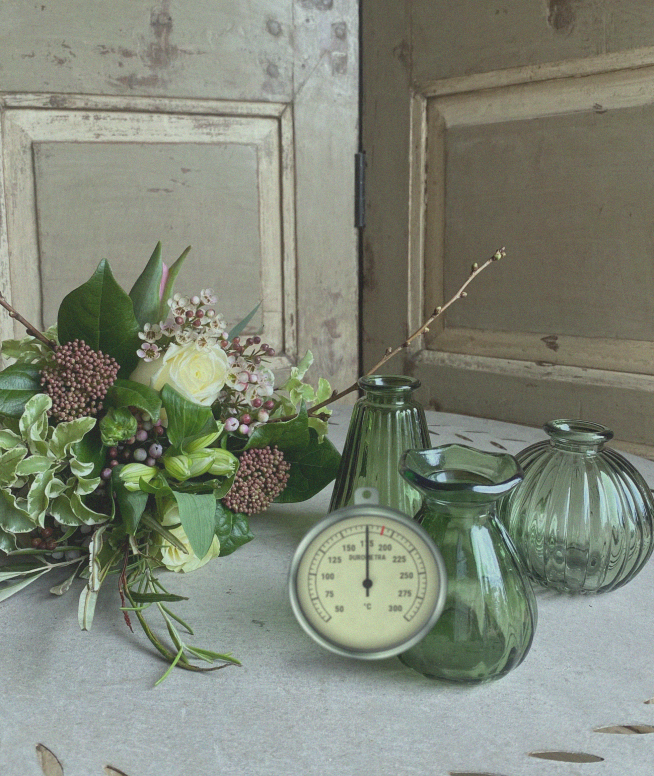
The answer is 175 °C
